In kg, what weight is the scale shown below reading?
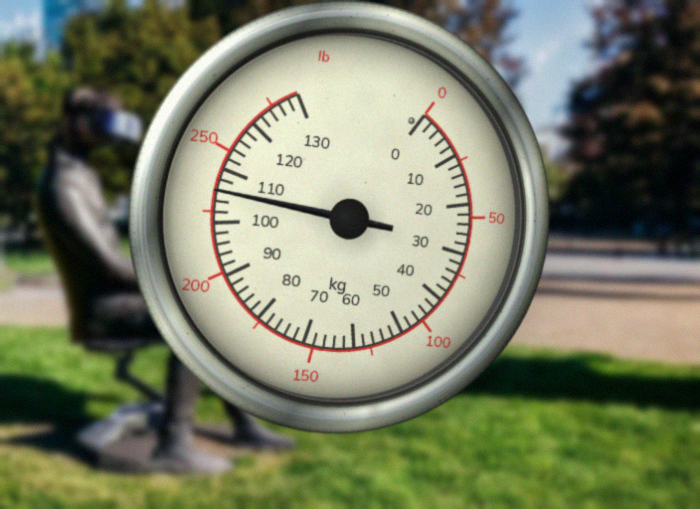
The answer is 106 kg
